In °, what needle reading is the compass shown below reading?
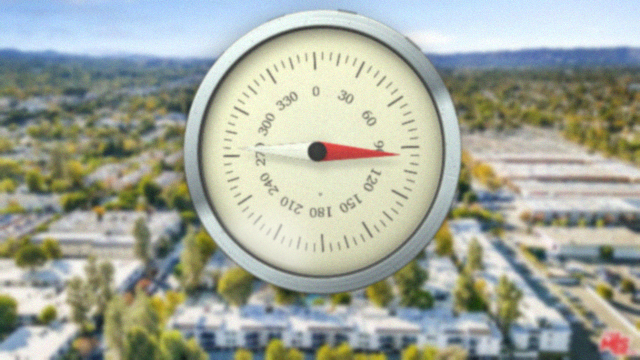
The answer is 95 °
